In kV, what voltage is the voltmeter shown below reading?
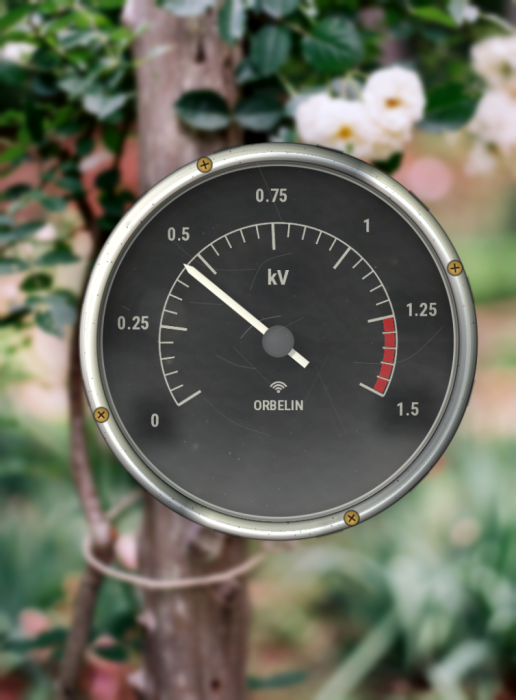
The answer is 0.45 kV
